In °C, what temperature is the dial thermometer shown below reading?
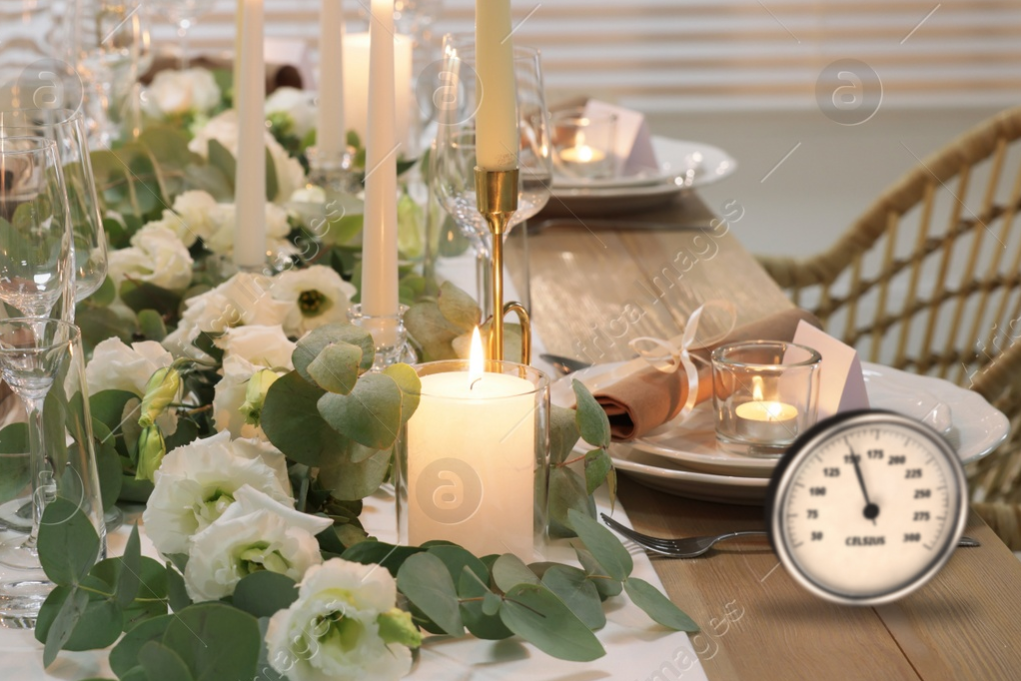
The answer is 150 °C
